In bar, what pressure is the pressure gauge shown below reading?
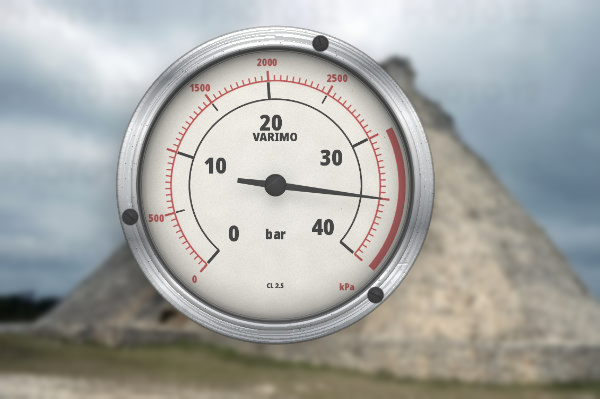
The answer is 35 bar
